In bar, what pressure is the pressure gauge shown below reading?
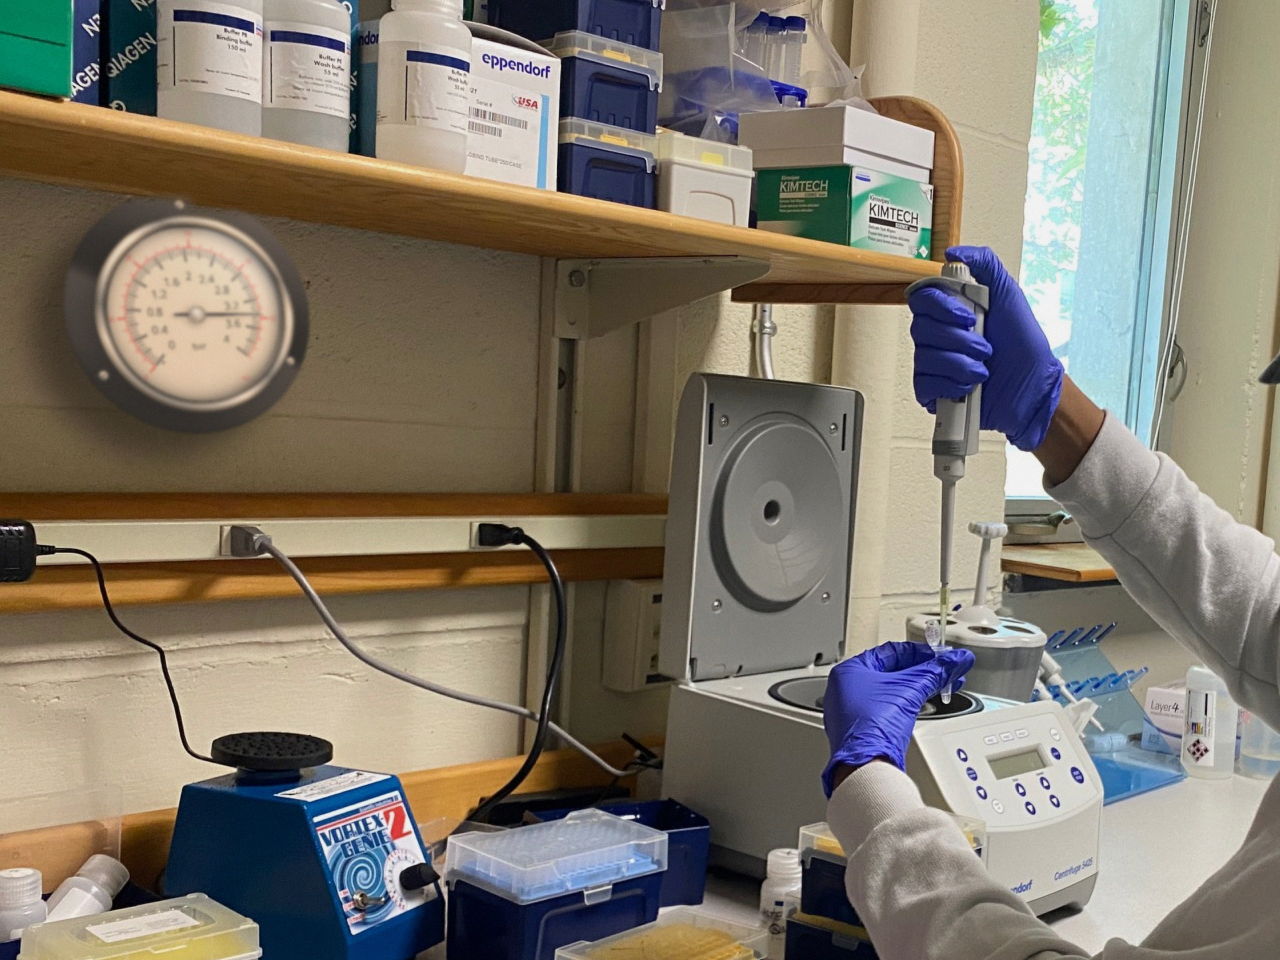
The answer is 3.4 bar
